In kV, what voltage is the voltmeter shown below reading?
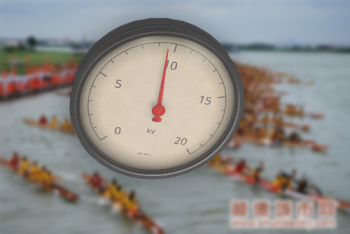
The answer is 9.5 kV
